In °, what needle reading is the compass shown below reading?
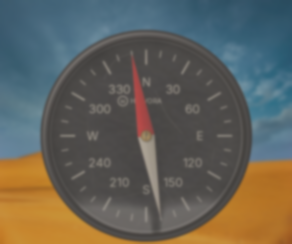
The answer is 350 °
